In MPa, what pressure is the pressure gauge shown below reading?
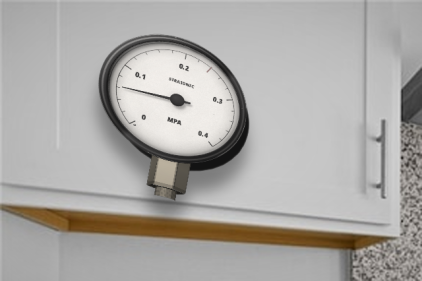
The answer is 0.06 MPa
